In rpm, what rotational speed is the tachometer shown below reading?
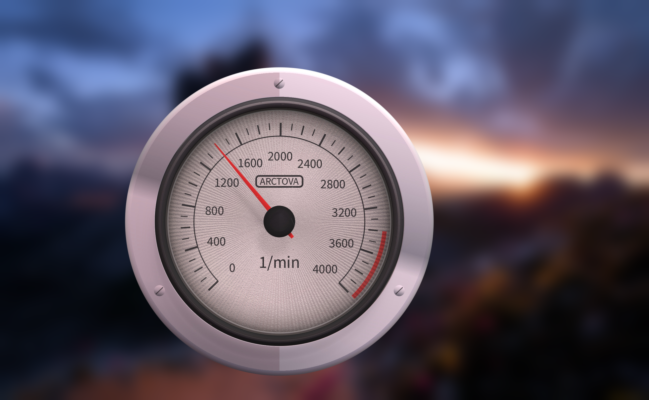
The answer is 1400 rpm
